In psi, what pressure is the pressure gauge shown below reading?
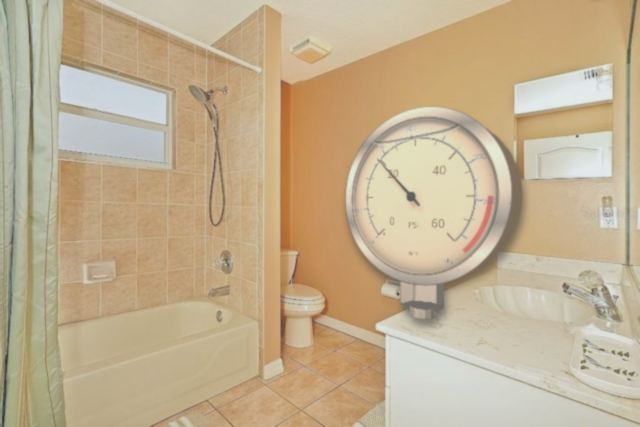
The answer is 20 psi
